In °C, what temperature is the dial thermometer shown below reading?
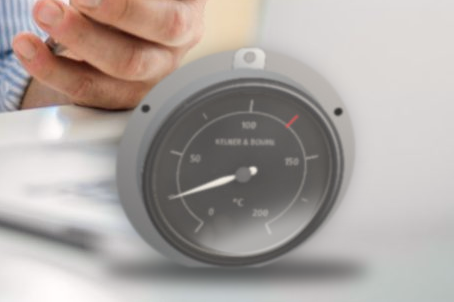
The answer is 25 °C
